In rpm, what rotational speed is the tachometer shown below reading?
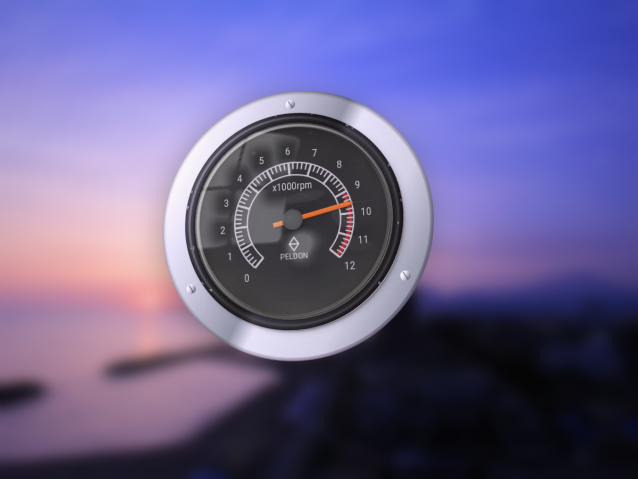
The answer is 9600 rpm
